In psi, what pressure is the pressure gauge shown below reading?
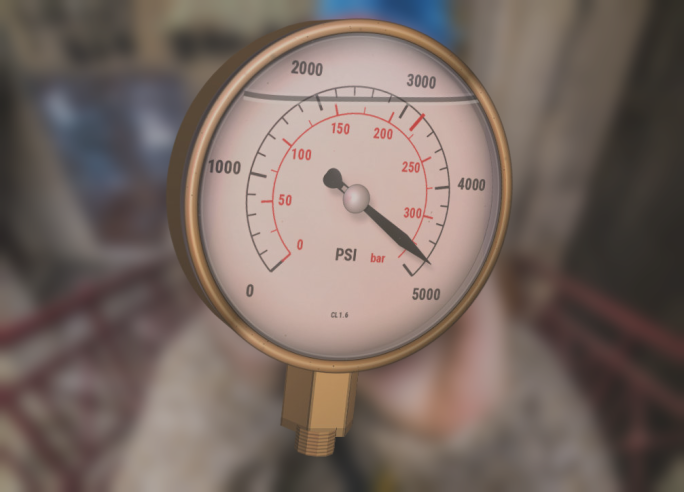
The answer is 4800 psi
